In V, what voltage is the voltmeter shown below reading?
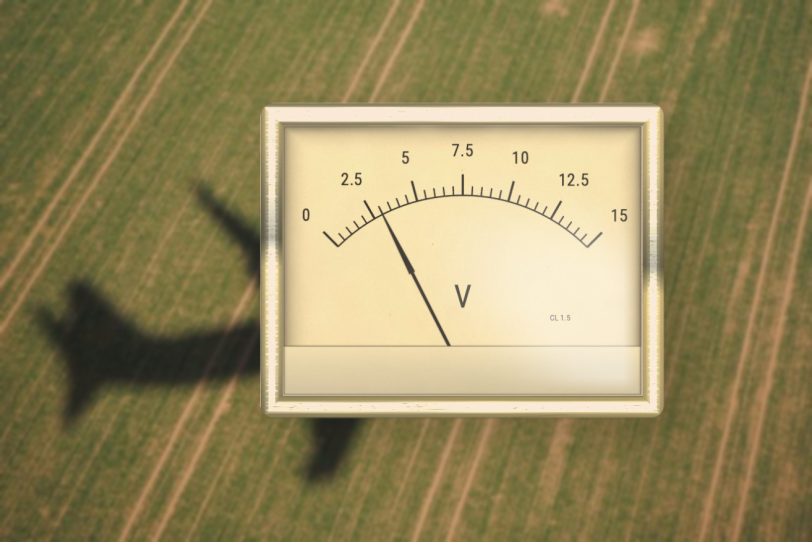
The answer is 3 V
